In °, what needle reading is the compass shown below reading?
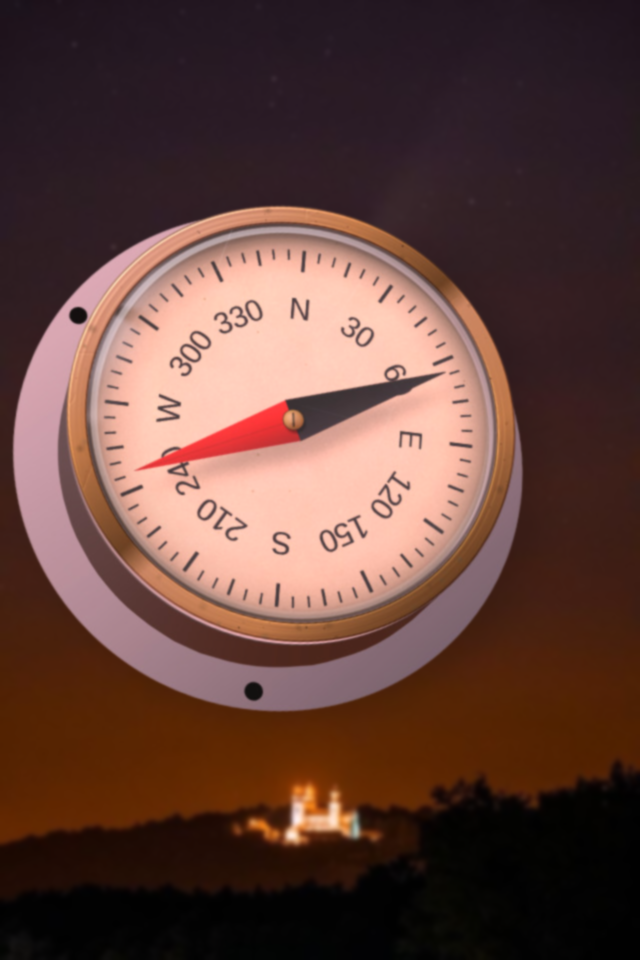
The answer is 245 °
